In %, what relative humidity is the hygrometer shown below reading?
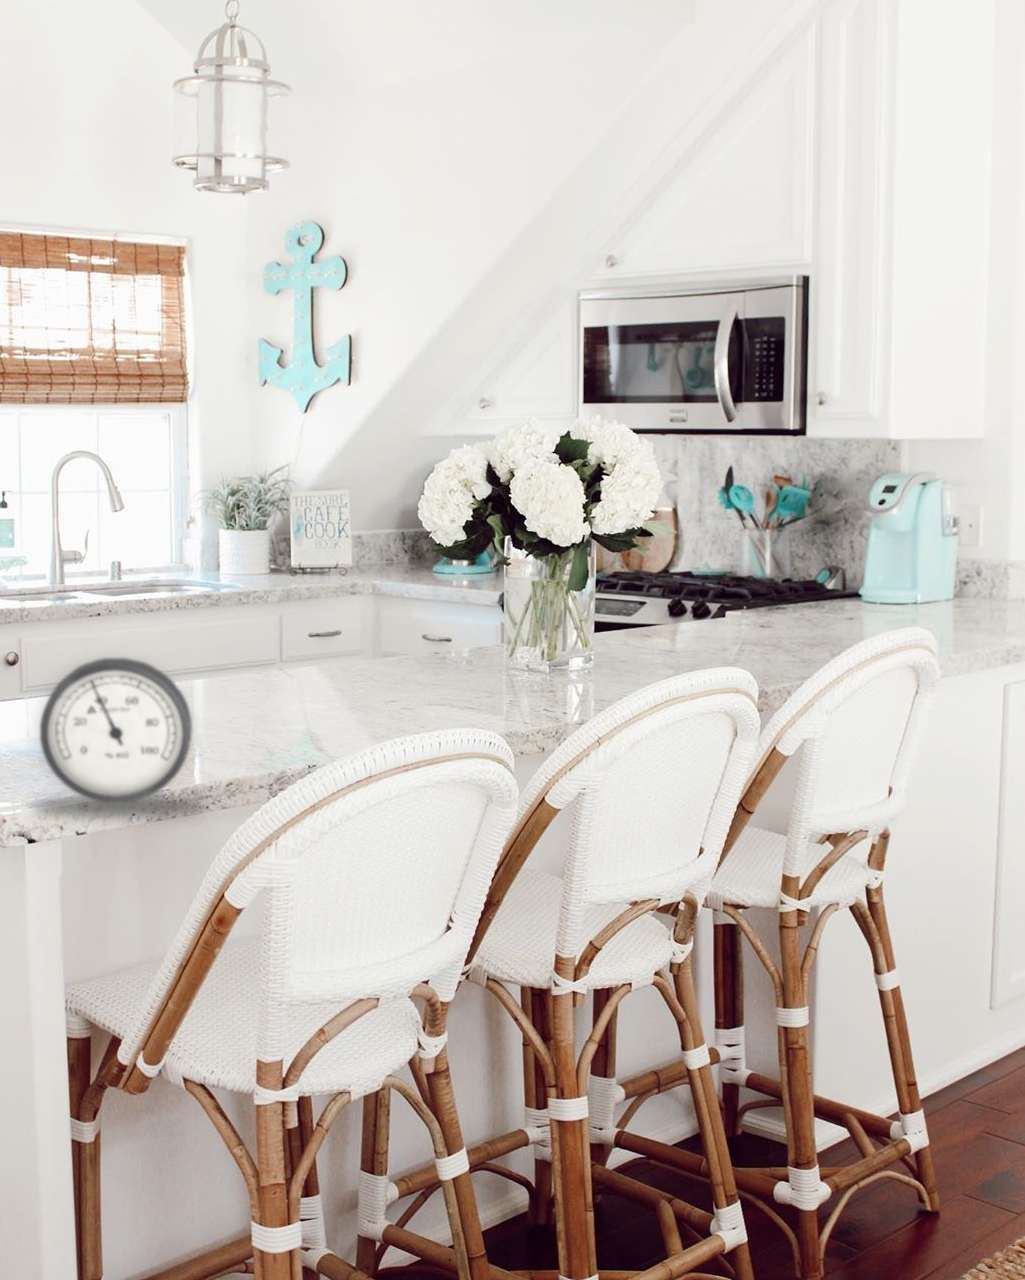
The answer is 40 %
